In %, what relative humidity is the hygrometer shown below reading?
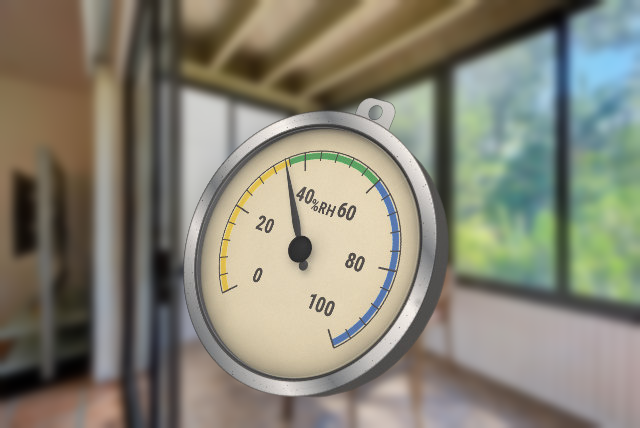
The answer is 36 %
